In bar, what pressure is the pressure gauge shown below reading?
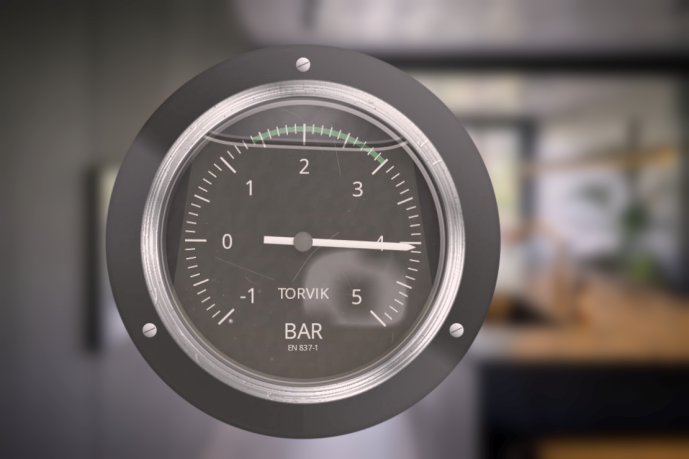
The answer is 4.05 bar
